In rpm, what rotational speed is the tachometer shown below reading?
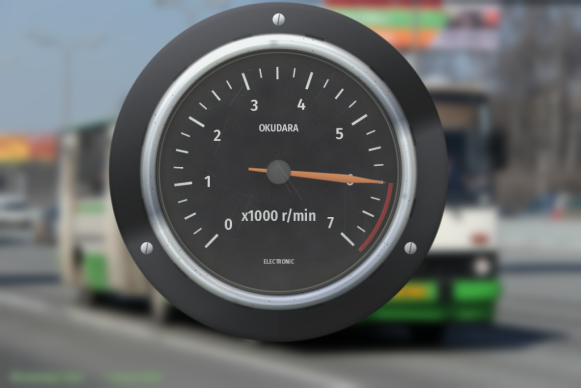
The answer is 6000 rpm
